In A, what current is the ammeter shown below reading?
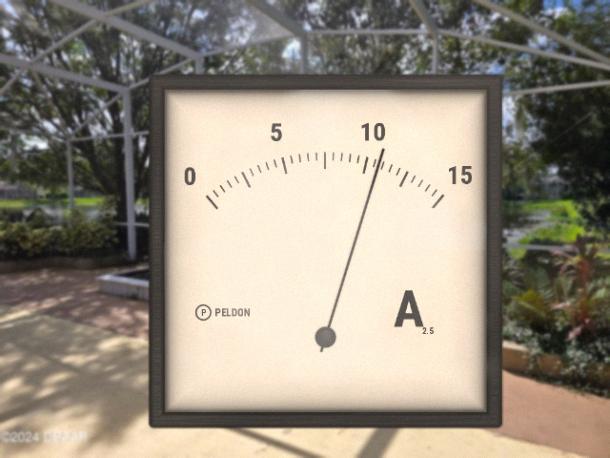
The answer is 10.75 A
